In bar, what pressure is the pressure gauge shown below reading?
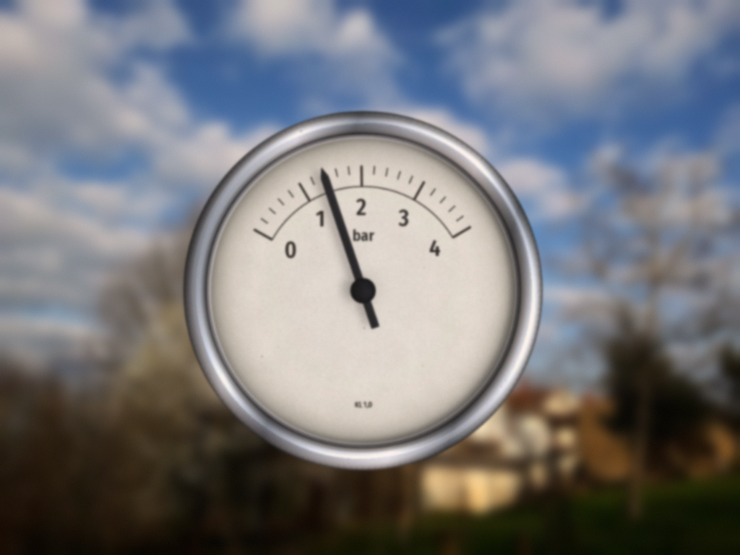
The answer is 1.4 bar
